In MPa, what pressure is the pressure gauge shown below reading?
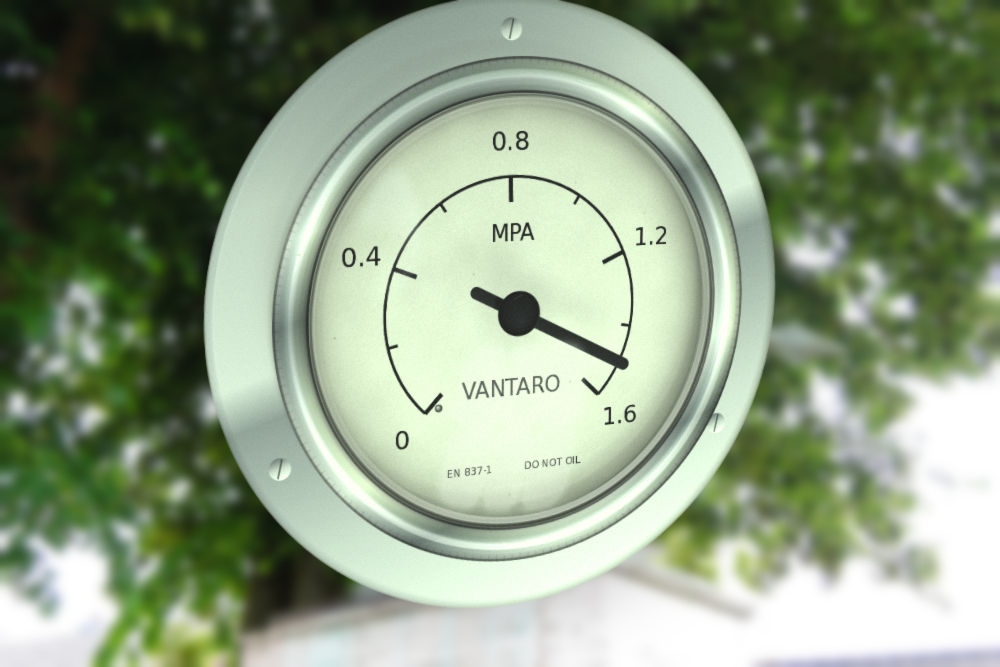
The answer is 1.5 MPa
